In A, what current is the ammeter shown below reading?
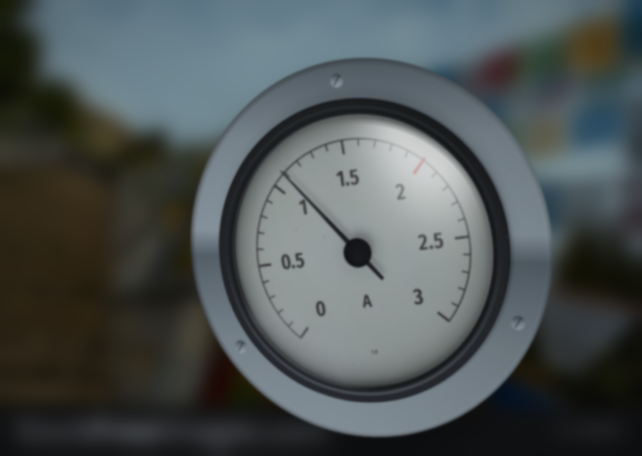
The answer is 1.1 A
